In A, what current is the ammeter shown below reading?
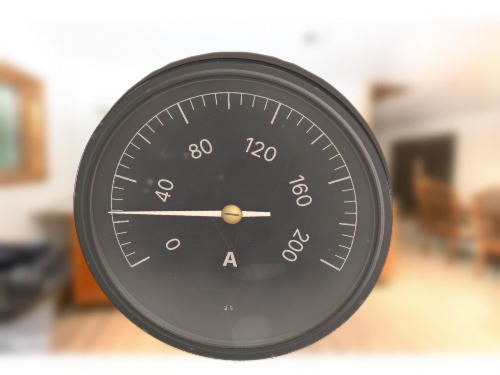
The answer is 25 A
